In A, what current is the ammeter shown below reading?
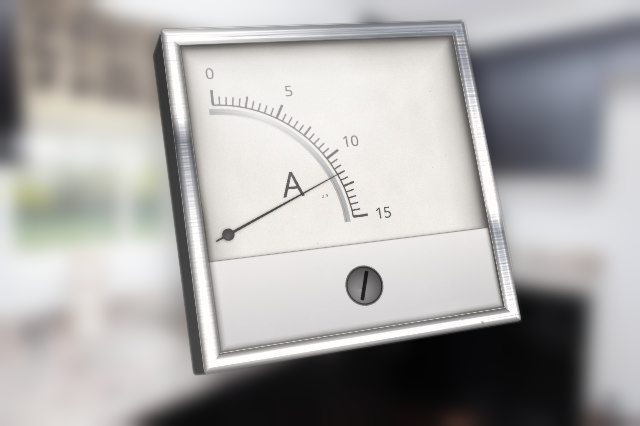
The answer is 11.5 A
